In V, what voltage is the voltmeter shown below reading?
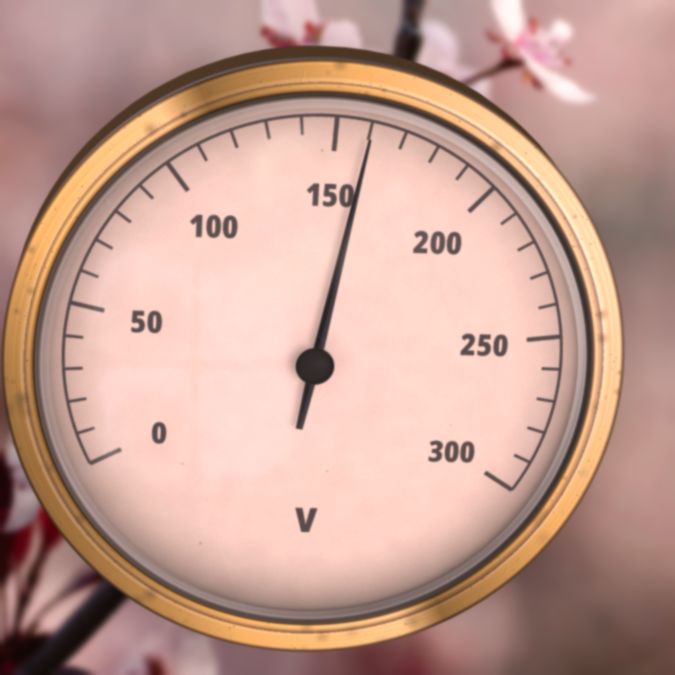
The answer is 160 V
